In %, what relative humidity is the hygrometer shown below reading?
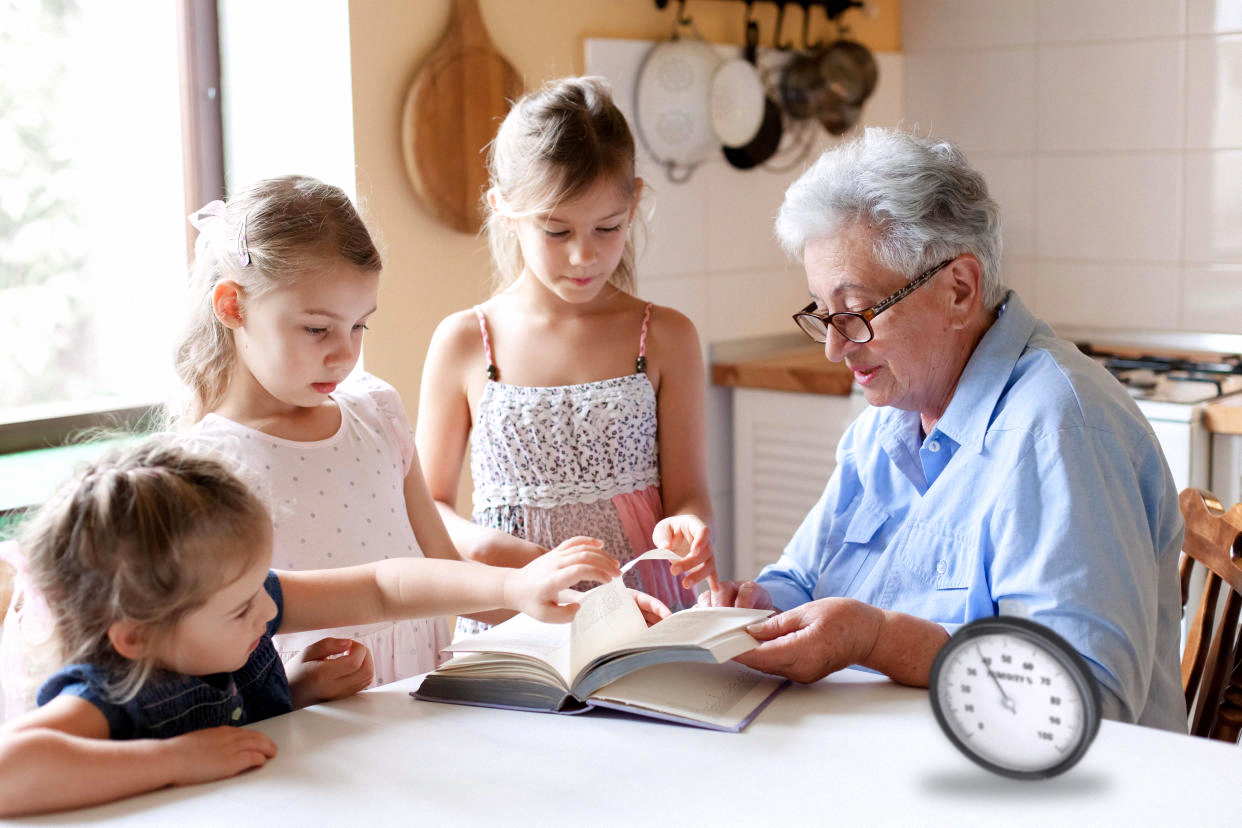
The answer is 40 %
